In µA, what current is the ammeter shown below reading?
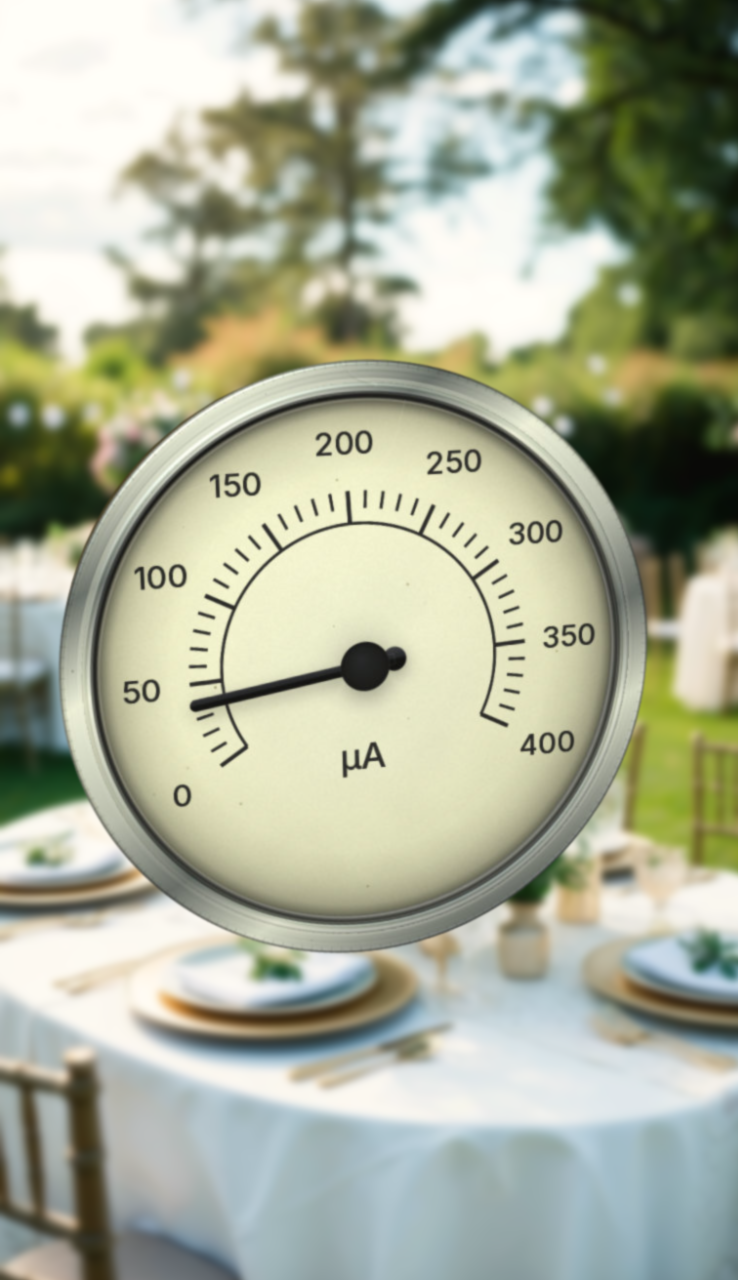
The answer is 40 µA
